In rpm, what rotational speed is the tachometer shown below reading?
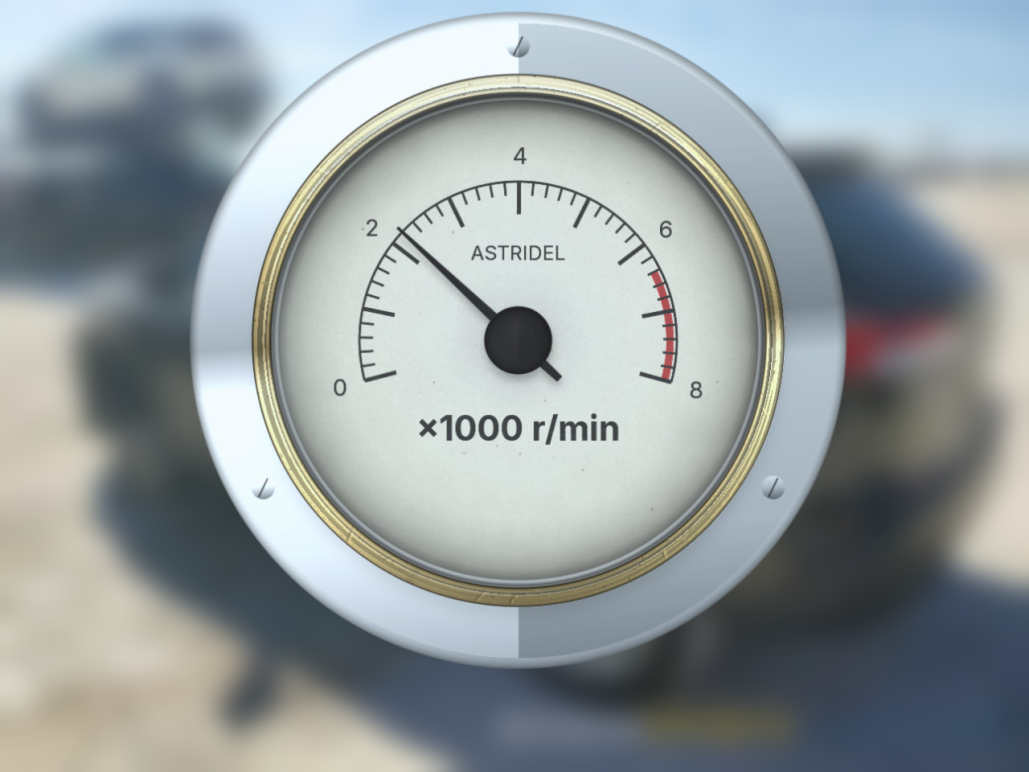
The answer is 2200 rpm
